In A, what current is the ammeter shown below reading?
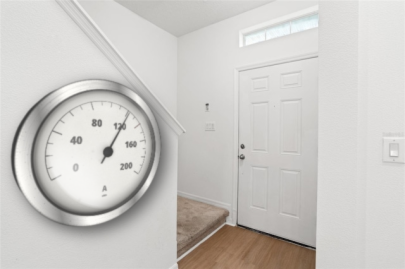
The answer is 120 A
